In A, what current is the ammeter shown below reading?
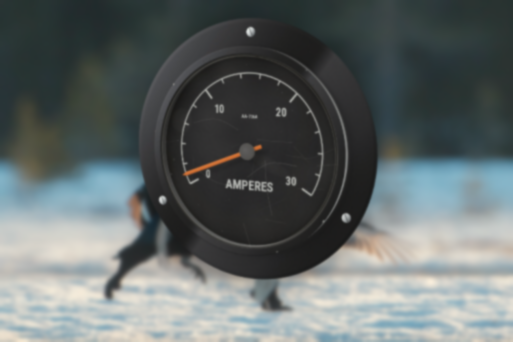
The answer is 1 A
